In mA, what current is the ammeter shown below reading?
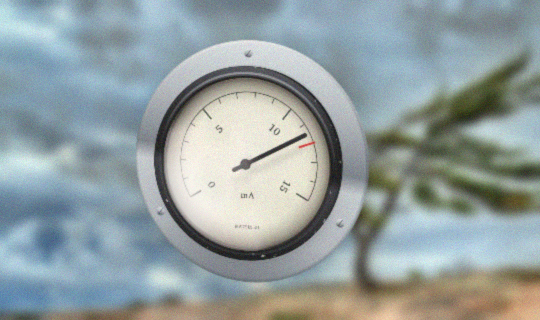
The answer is 11.5 mA
